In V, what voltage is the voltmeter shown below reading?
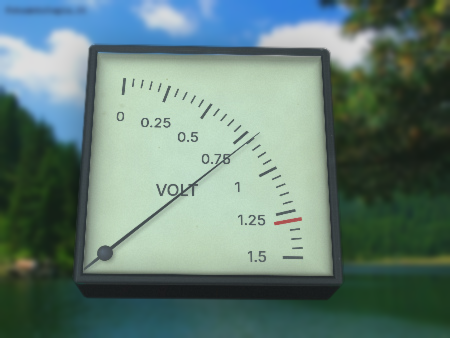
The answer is 0.8 V
